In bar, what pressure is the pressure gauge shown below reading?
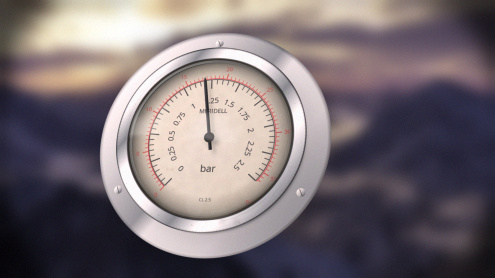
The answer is 1.2 bar
